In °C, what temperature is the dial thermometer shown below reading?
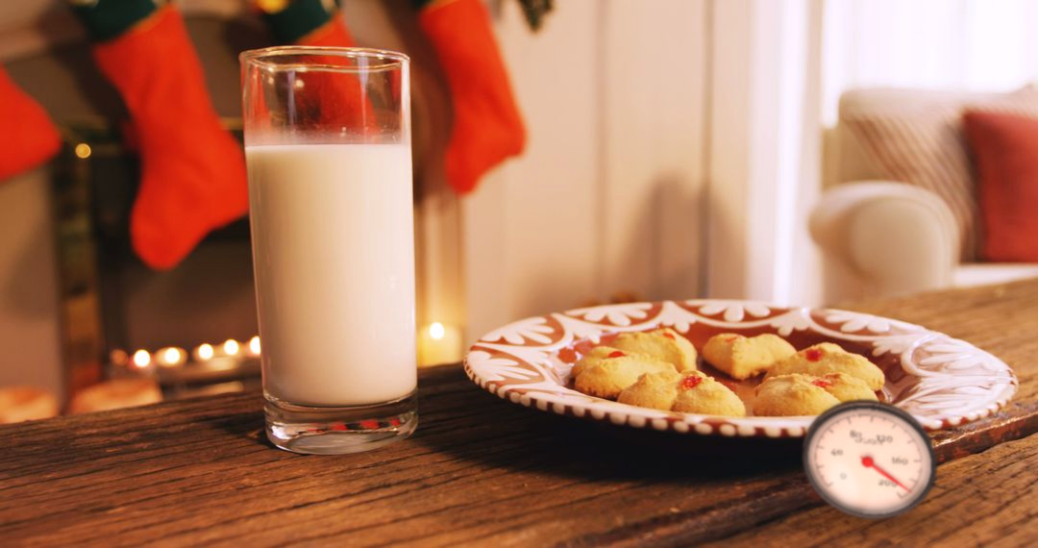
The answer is 190 °C
